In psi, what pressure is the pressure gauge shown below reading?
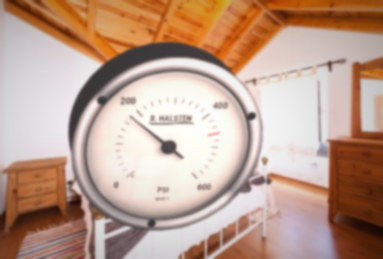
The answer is 180 psi
